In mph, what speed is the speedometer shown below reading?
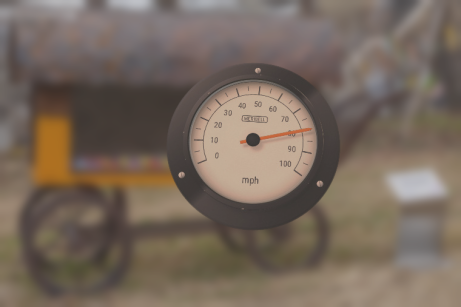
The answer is 80 mph
